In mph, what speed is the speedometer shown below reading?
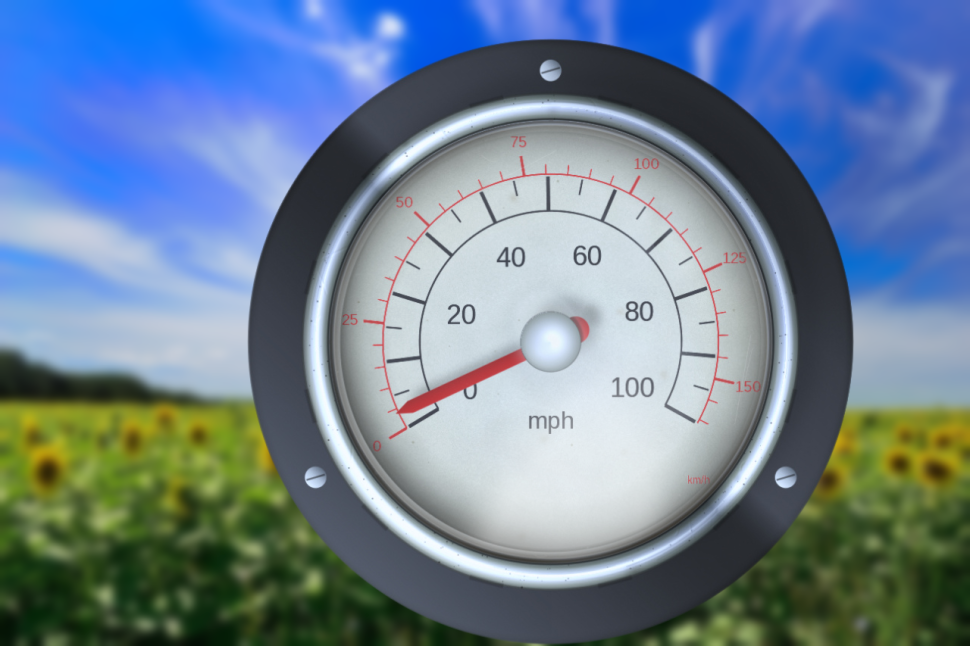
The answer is 2.5 mph
